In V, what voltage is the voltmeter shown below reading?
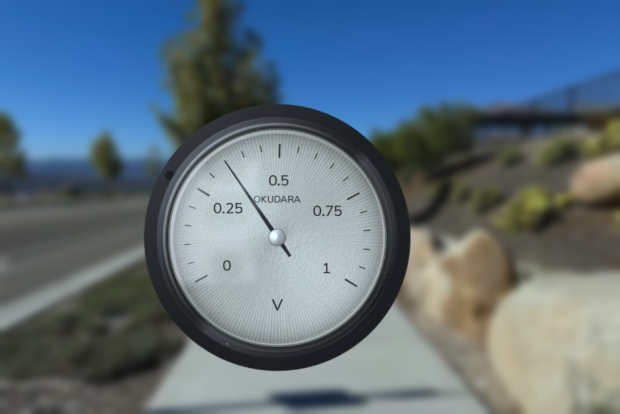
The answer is 0.35 V
